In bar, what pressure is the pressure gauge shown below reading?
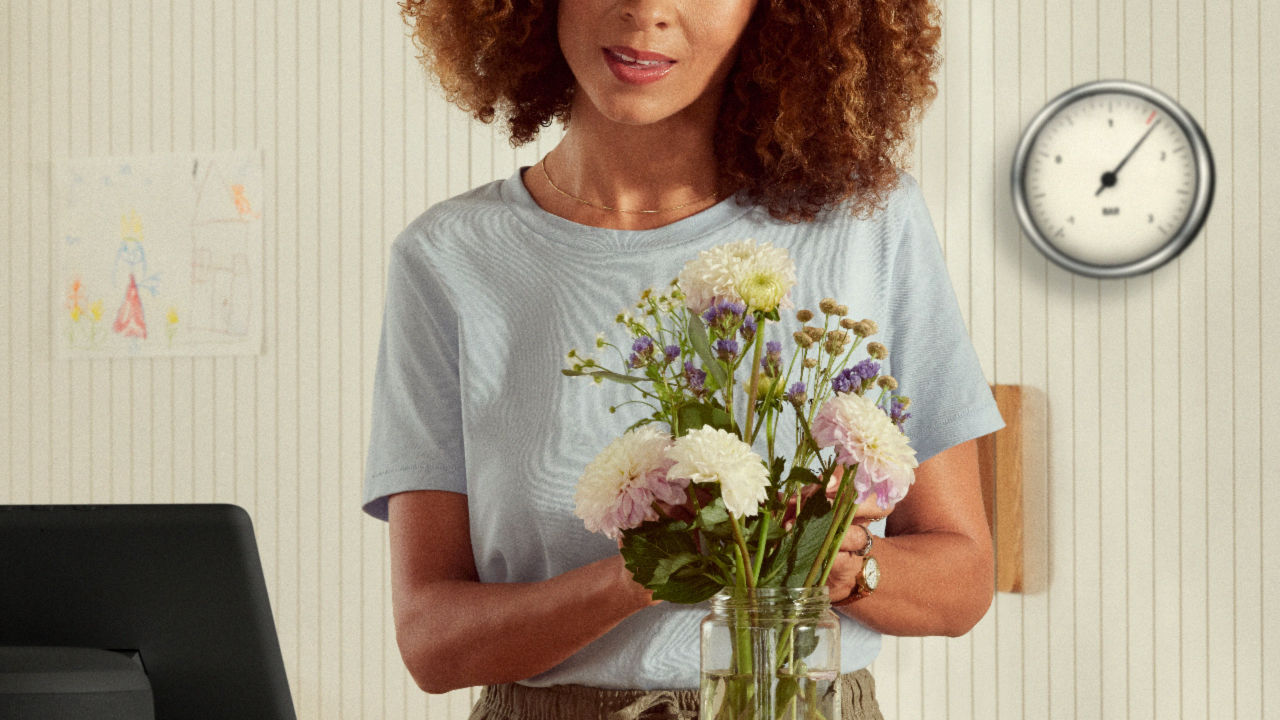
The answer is 1.6 bar
